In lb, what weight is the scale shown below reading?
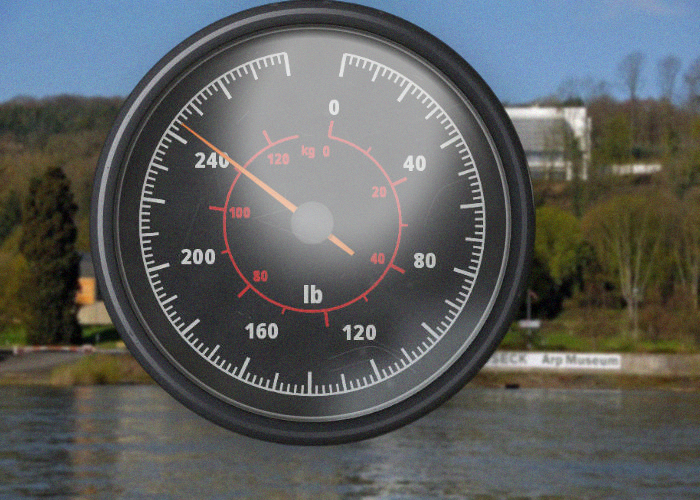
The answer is 244 lb
